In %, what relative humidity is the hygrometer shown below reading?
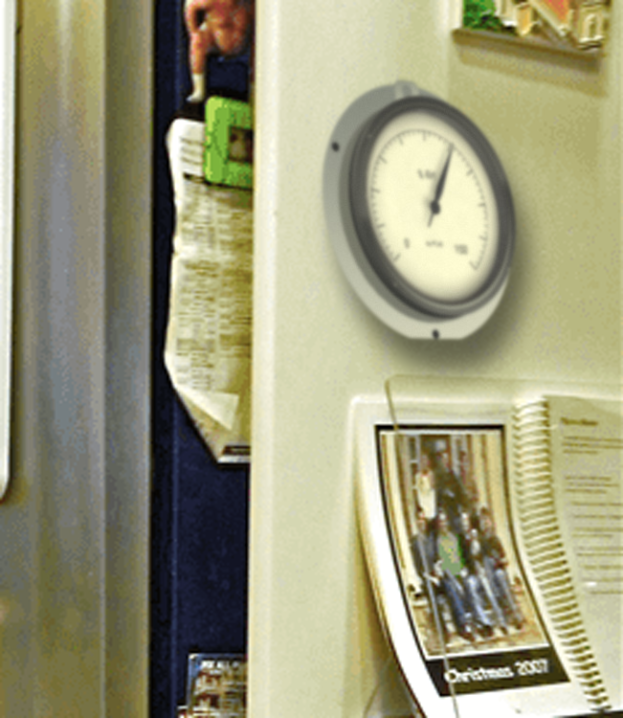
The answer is 60 %
